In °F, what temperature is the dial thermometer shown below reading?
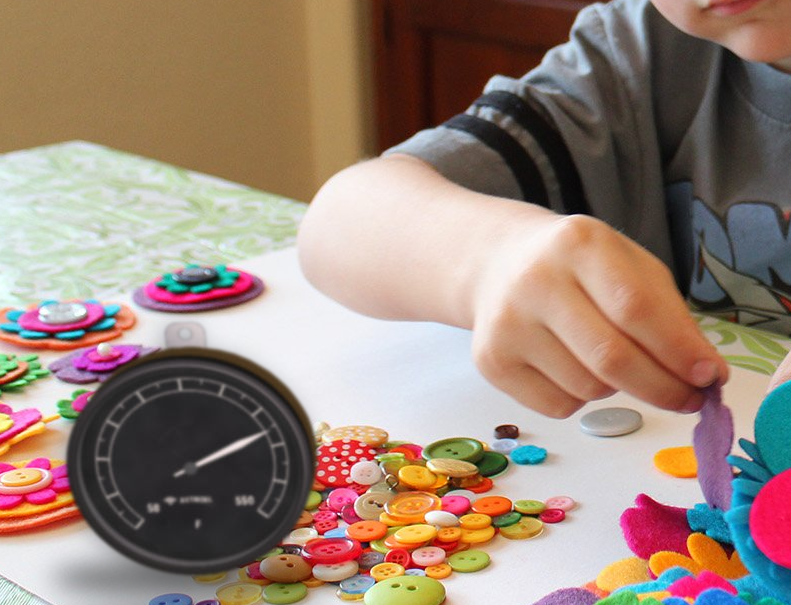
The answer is 425 °F
